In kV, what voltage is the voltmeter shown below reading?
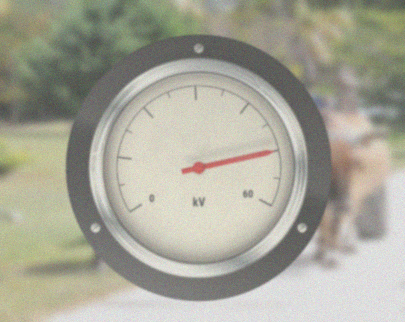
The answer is 50 kV
